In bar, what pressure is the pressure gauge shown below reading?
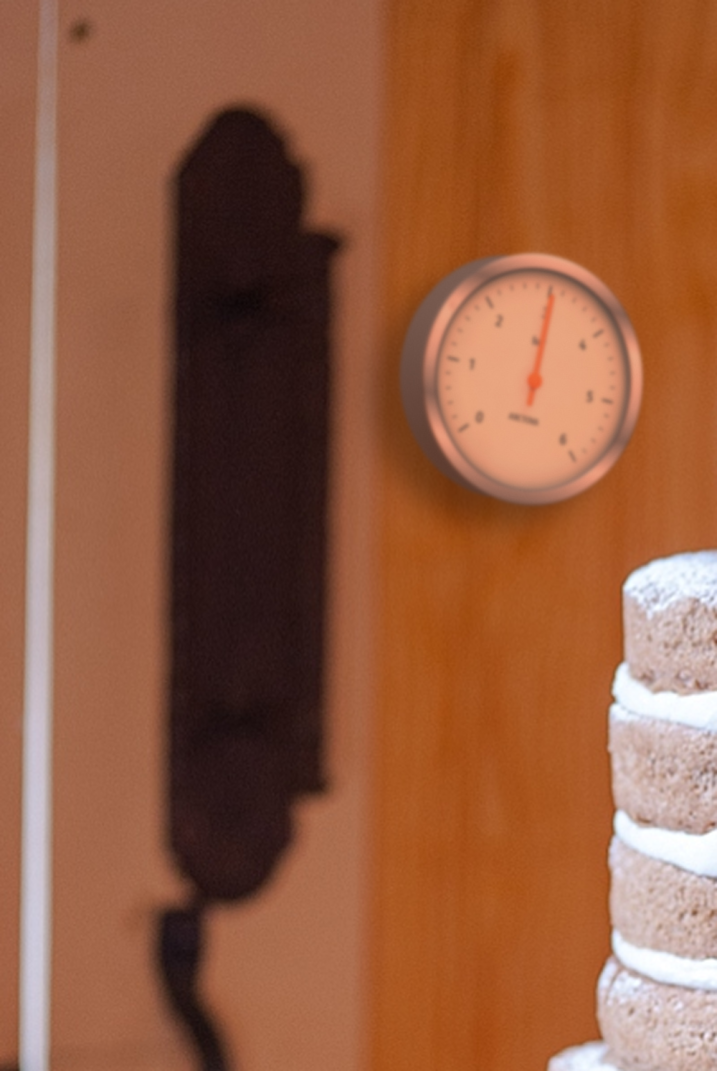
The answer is 3 bar
